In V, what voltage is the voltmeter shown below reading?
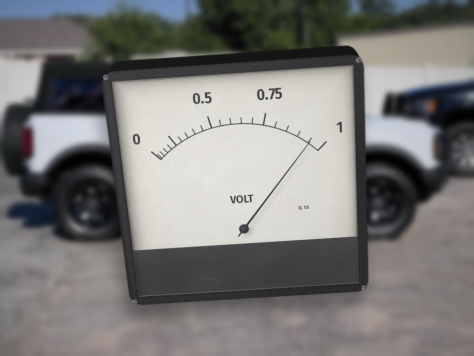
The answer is 0.95 V
